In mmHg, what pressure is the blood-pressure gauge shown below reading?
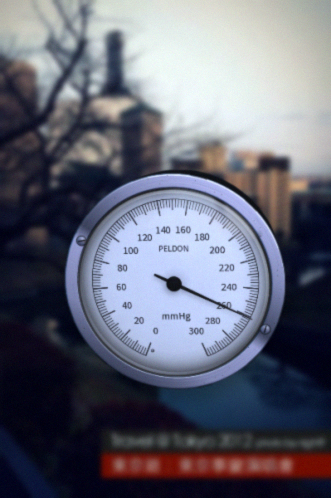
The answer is 260 mmHg
